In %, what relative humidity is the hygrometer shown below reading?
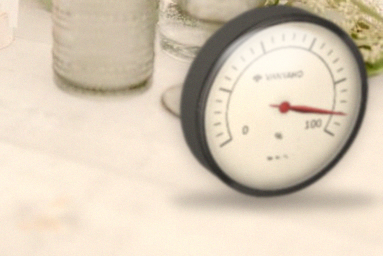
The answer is 92 %
